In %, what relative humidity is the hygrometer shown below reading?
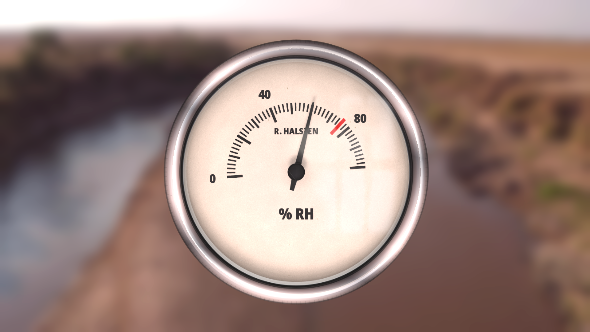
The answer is 60 %
